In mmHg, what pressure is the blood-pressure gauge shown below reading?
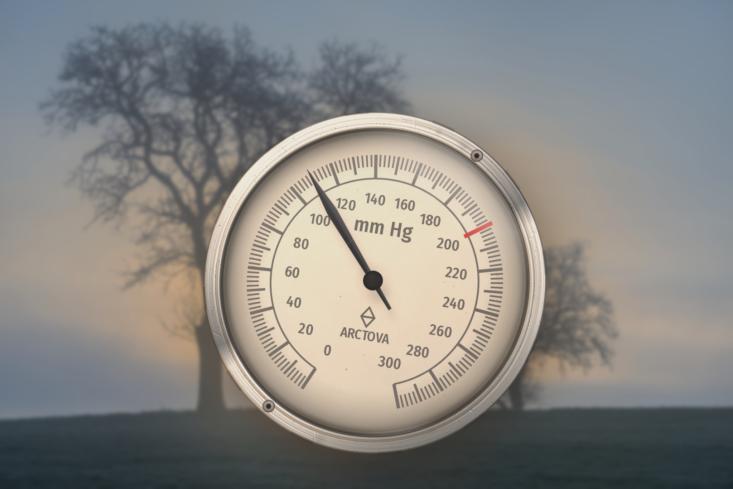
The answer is 110 mmHg
